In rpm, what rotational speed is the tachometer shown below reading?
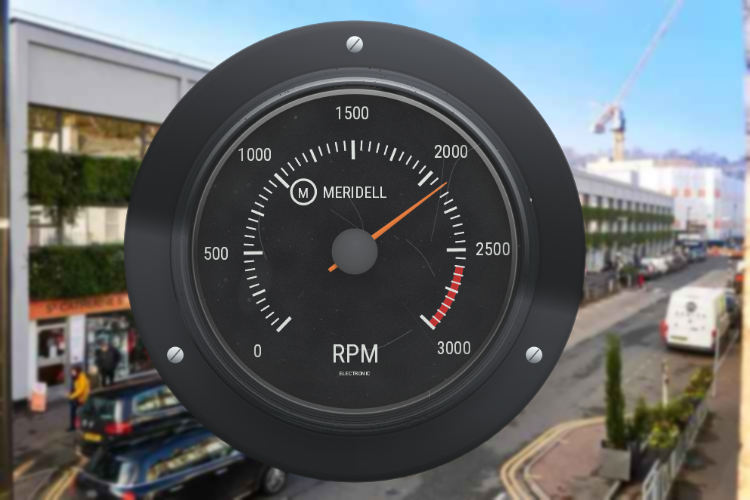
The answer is 2100 rpm
